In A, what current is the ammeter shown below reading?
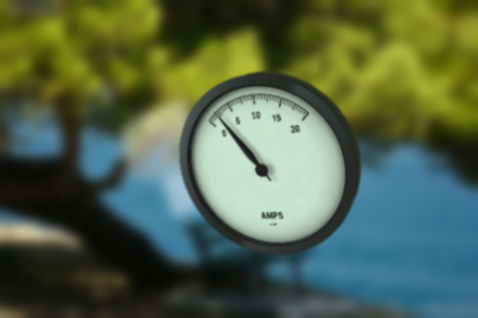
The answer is 2.5 A
